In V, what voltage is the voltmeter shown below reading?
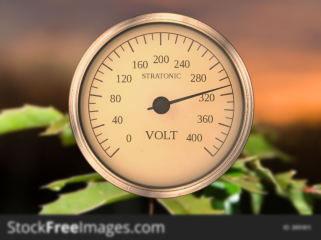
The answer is 310 V
